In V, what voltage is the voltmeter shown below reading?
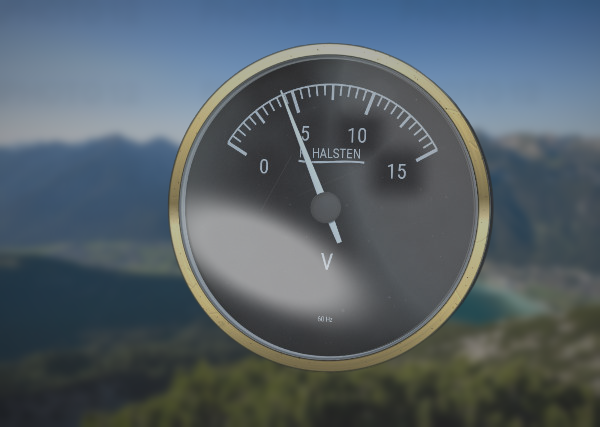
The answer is 4.5 V
